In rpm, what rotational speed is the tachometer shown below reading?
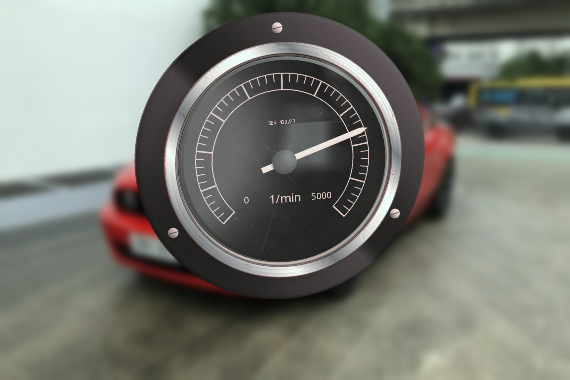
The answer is 3800 rpm
